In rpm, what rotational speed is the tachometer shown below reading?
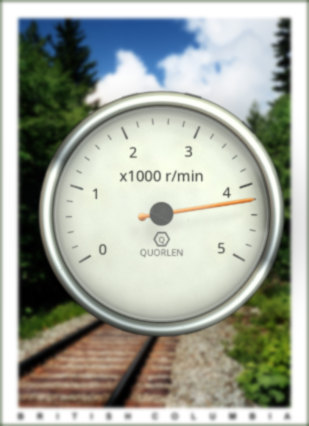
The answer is 4200 rpm
